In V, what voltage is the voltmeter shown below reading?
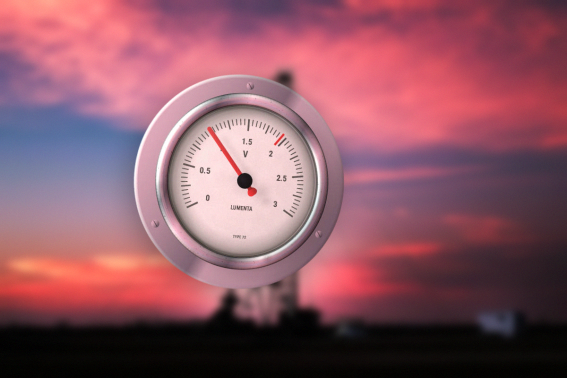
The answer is 1 V
